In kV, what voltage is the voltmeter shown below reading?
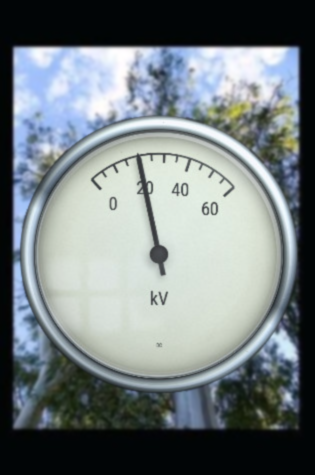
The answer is 20 kV
